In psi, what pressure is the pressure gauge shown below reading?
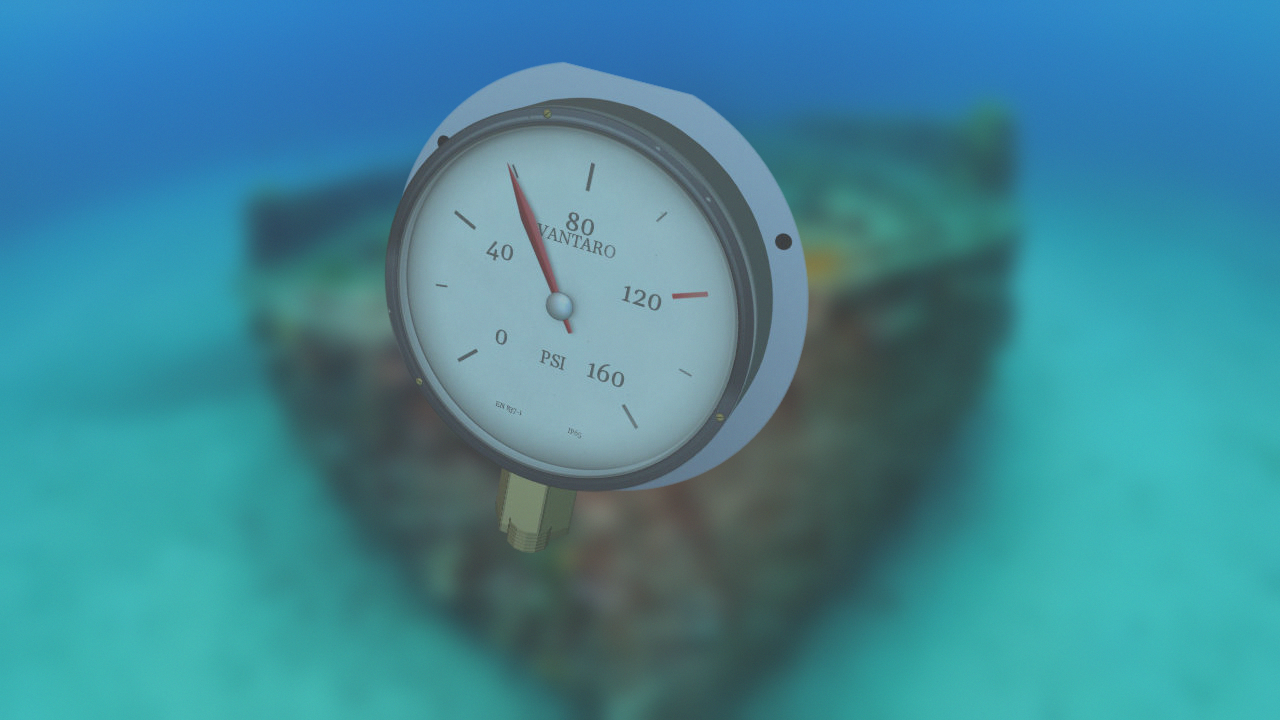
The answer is 60 psi
